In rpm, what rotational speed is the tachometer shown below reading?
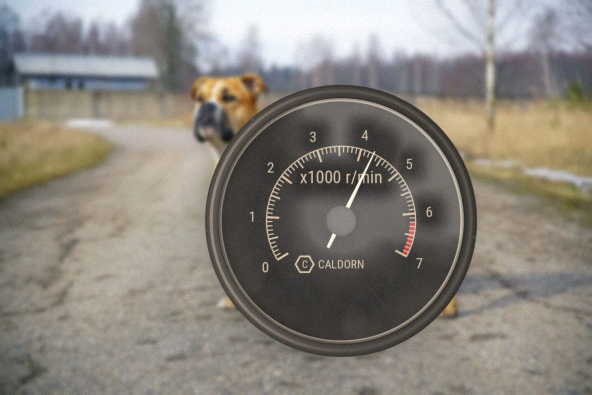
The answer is 4300 rpm
